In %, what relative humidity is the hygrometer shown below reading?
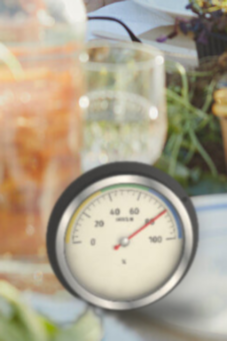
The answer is 80 %
